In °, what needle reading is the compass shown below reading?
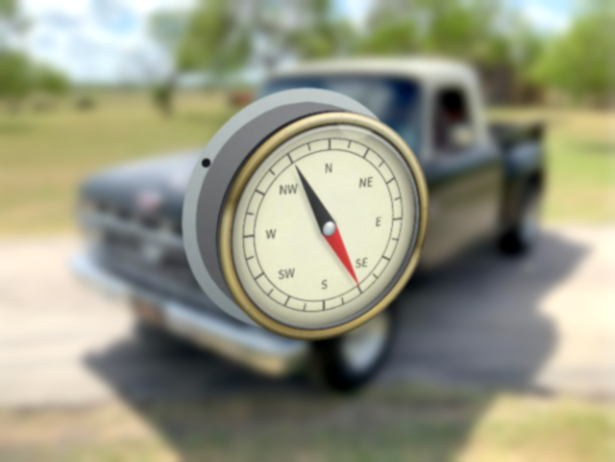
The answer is 150 °
